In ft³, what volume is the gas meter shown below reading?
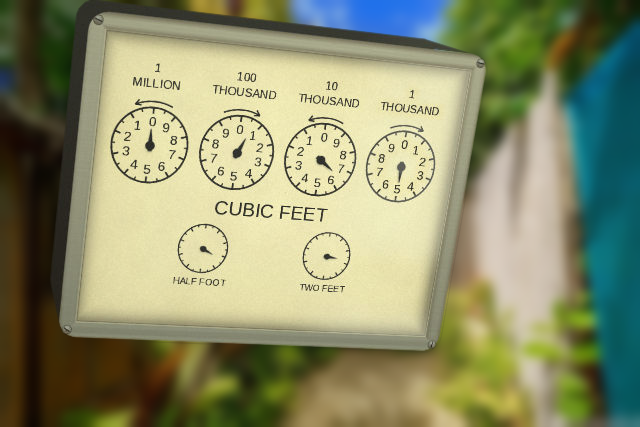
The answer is 6500 ft³
